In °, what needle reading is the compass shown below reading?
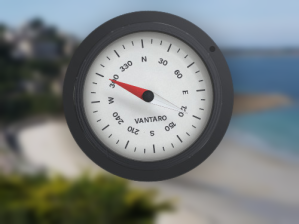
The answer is 300 °
